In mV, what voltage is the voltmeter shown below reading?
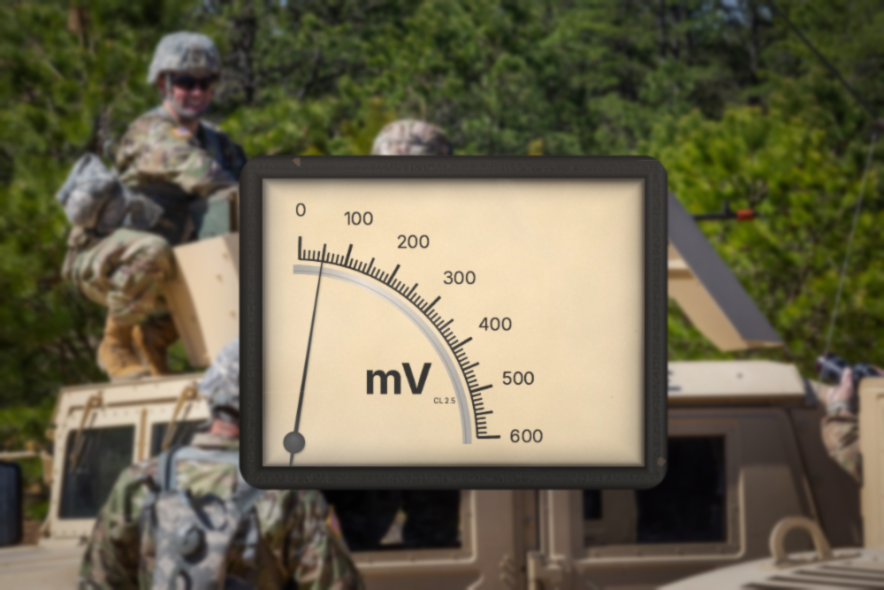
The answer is 50 mV
